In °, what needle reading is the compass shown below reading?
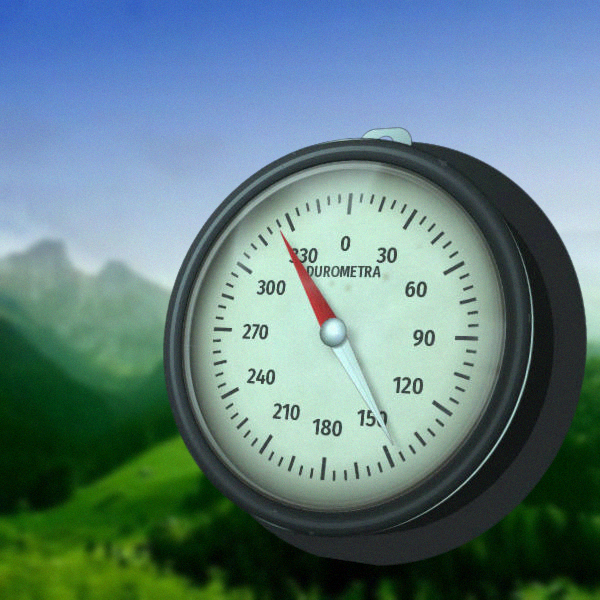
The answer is 325 °
